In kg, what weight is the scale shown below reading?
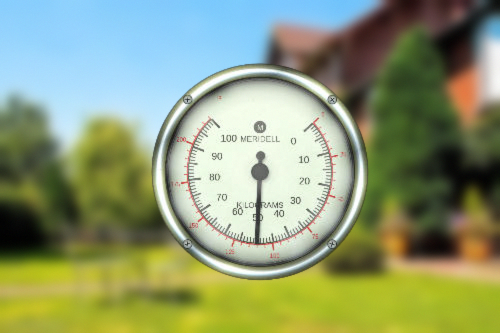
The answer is 50 kg
